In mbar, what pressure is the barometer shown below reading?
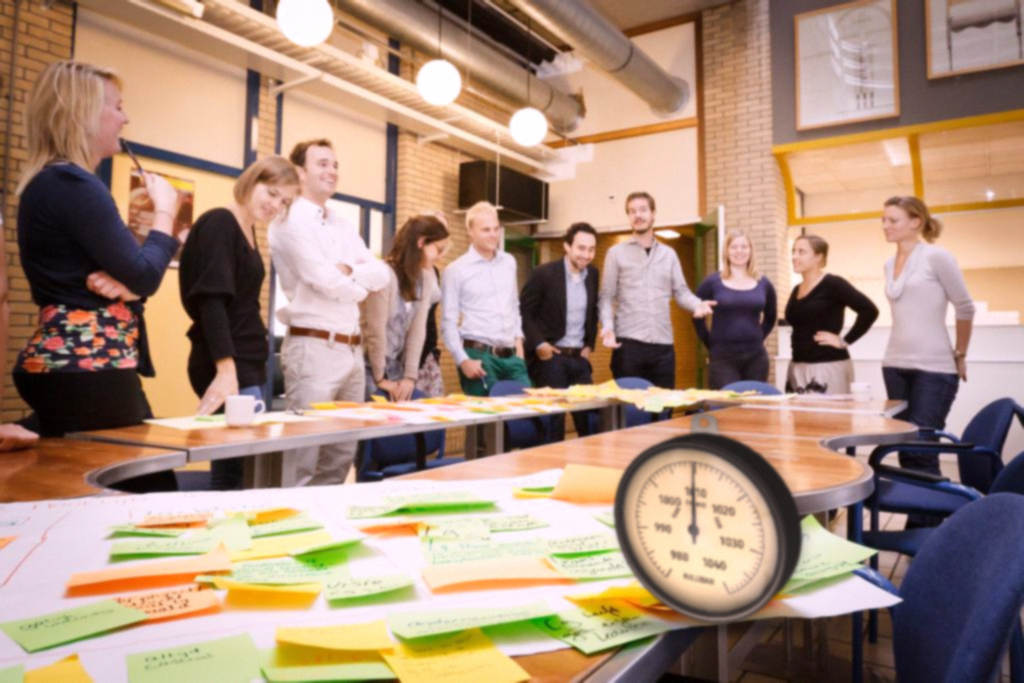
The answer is 1010 mbar
